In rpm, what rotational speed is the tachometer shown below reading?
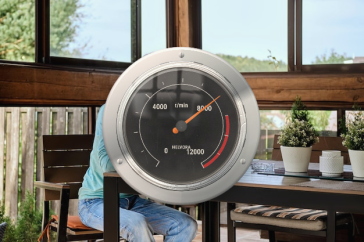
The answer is 8000 rpm
